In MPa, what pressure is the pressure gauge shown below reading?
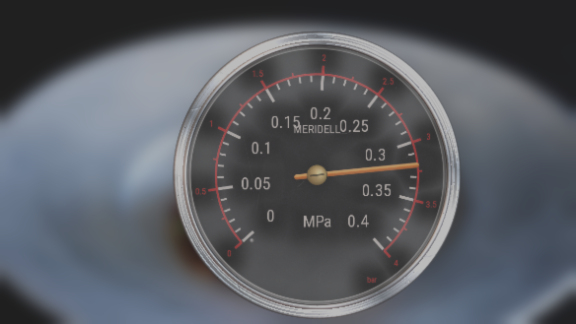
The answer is 0.32 MPa
